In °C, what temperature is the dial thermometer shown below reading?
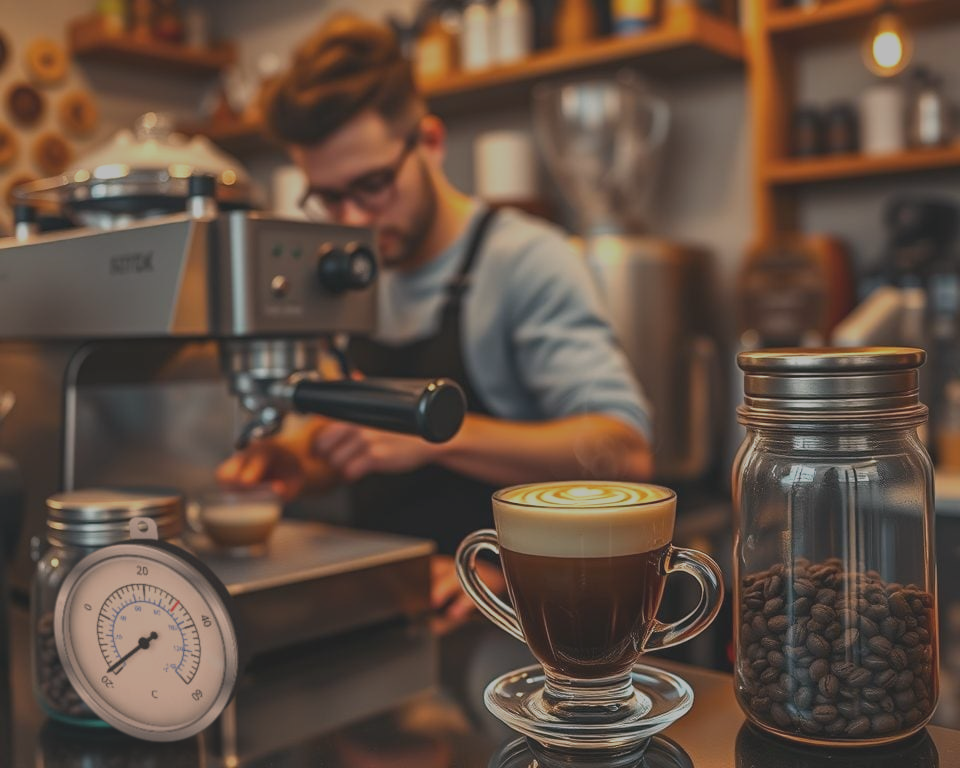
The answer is -18 °C
